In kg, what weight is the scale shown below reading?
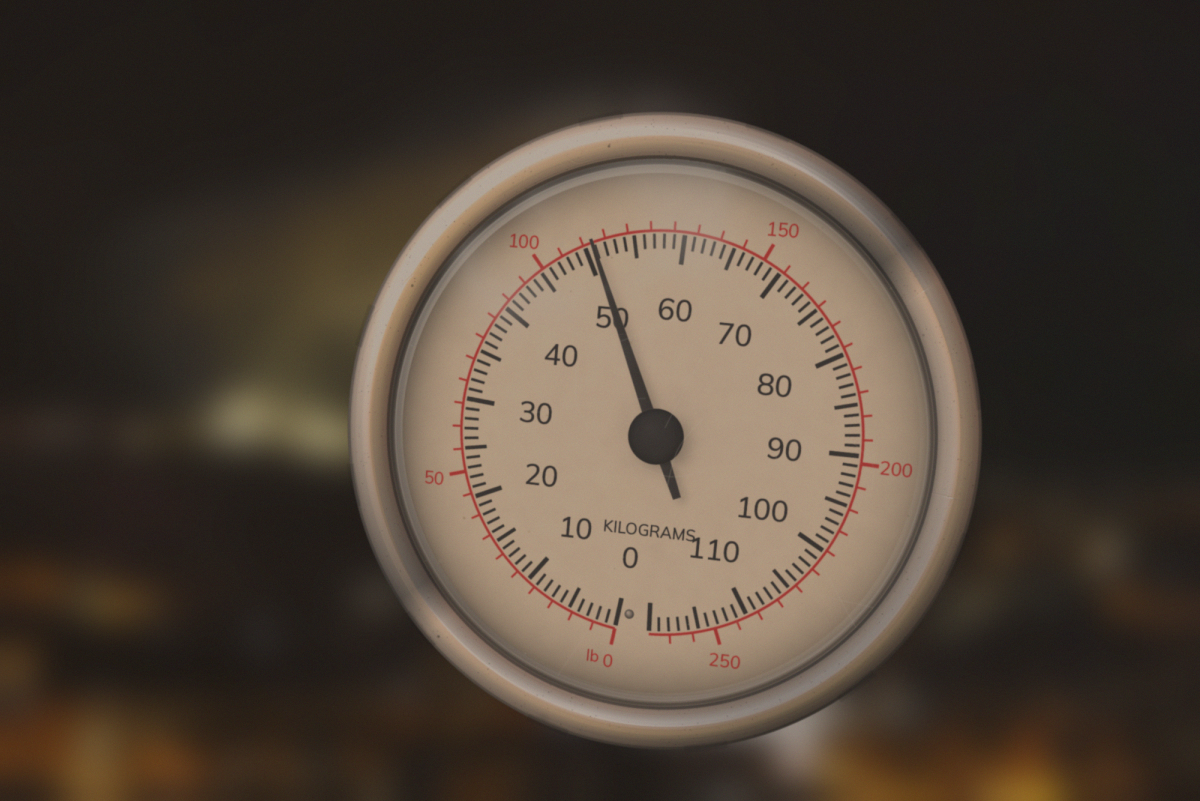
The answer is 51 kg
